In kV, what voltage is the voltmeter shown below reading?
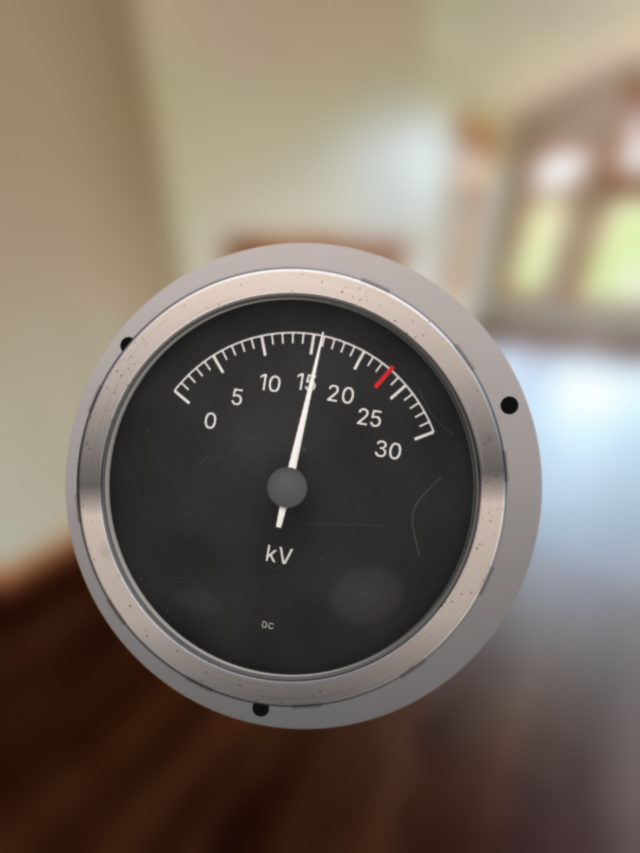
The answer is 16 kV
